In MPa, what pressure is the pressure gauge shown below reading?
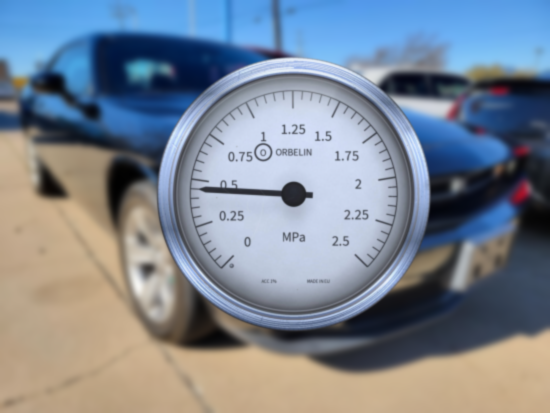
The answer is 0.45 MPa
